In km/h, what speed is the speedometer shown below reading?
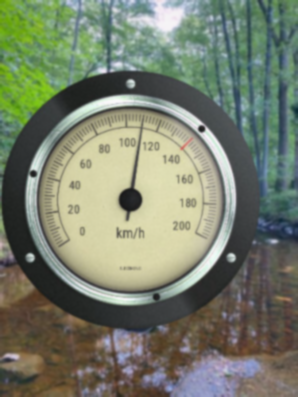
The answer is 110 km/h
